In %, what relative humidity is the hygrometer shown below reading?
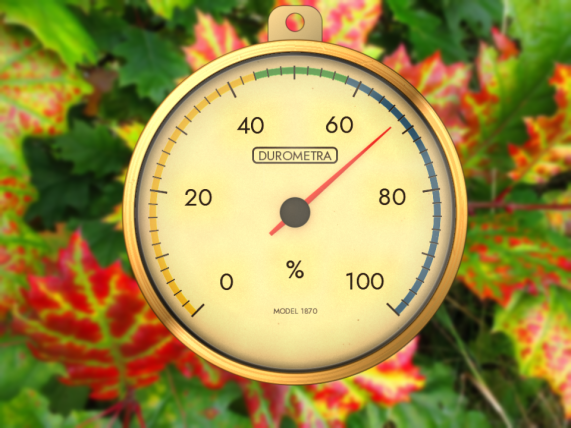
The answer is 68 %
